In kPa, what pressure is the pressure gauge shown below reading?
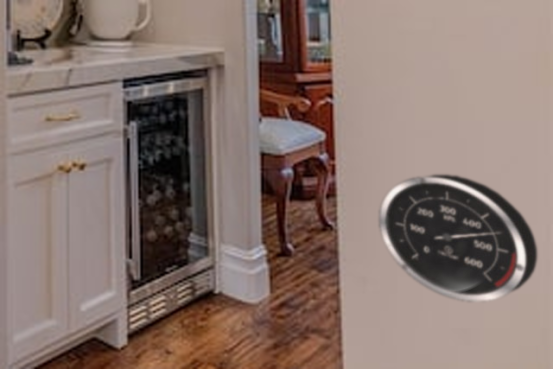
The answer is 450 kPa
